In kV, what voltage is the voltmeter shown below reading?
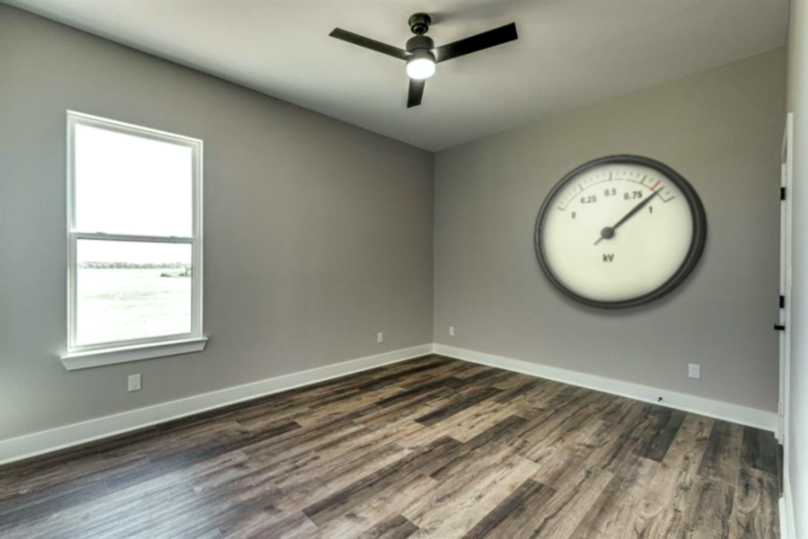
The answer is 0.9 kV
